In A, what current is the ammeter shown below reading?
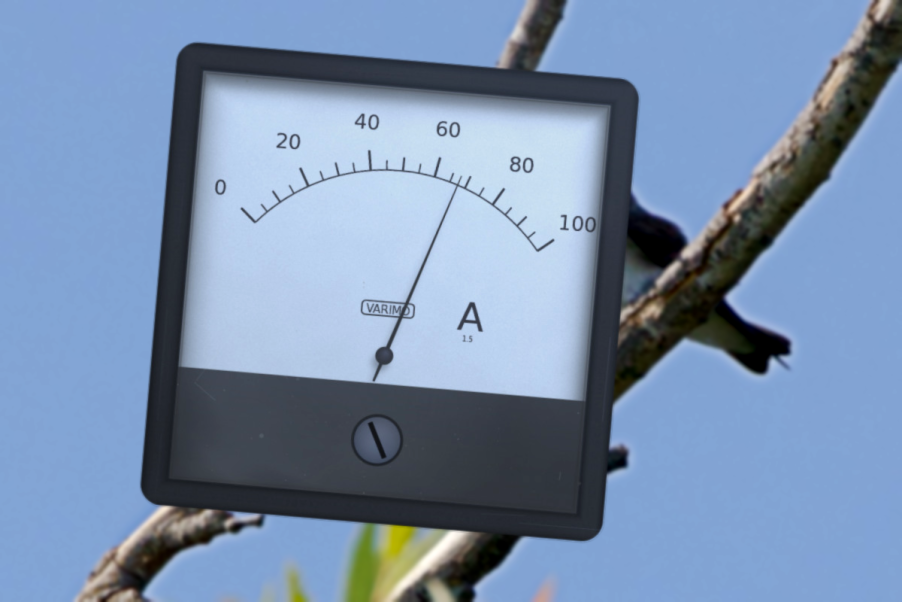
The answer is 67.5 A
